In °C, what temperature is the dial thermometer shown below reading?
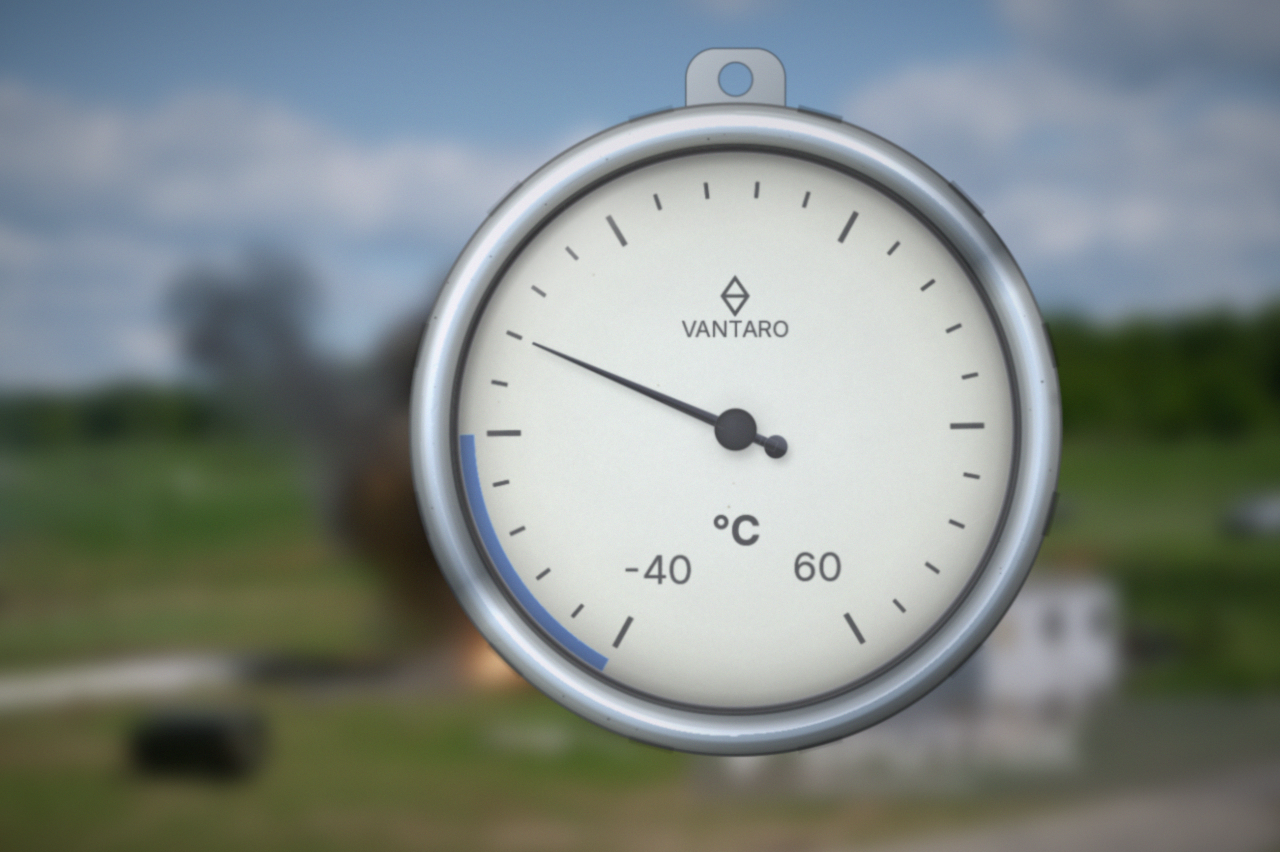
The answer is -12 °C
